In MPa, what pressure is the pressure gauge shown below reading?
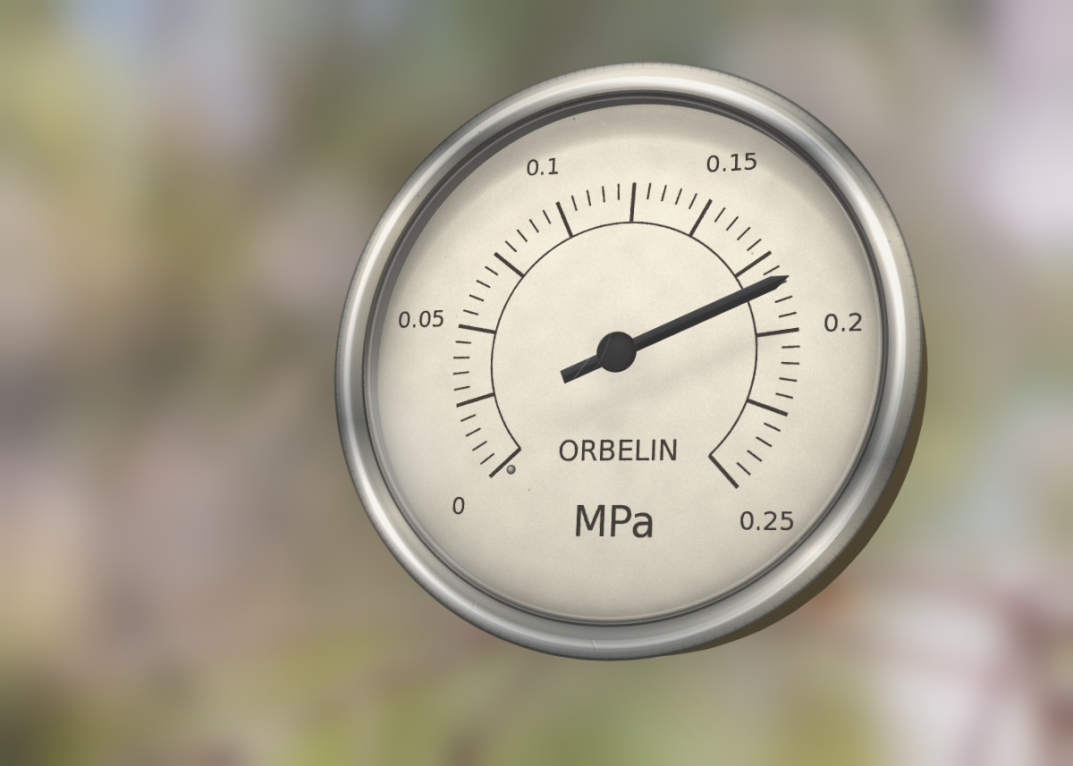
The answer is 0.185 MPa
